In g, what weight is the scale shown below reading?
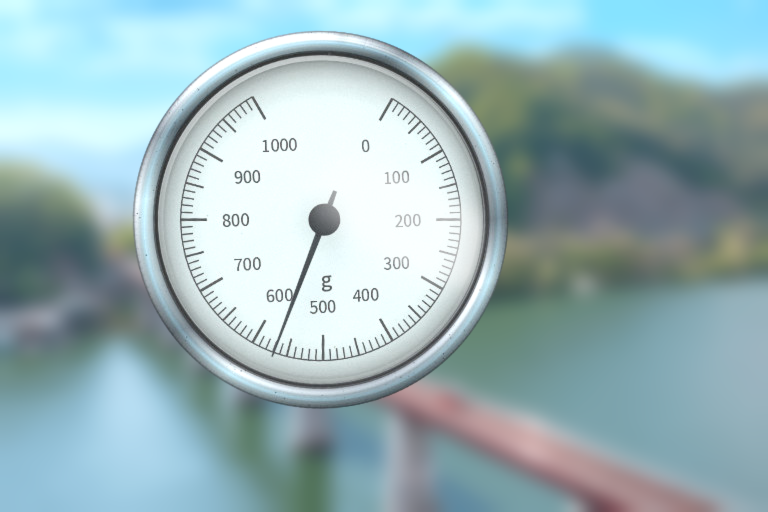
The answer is 570 g
